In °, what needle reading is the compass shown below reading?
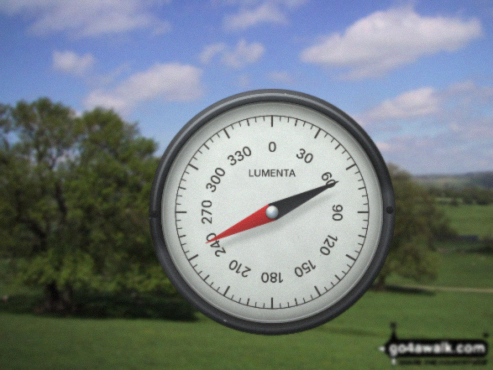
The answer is 245 °
